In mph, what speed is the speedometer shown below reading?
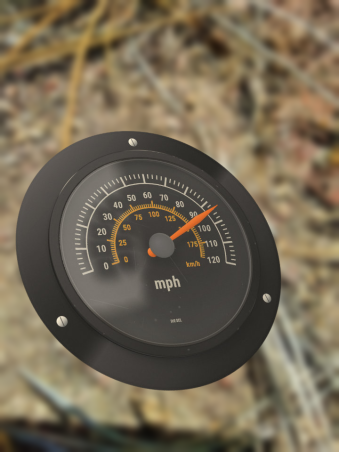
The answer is 94 mph
